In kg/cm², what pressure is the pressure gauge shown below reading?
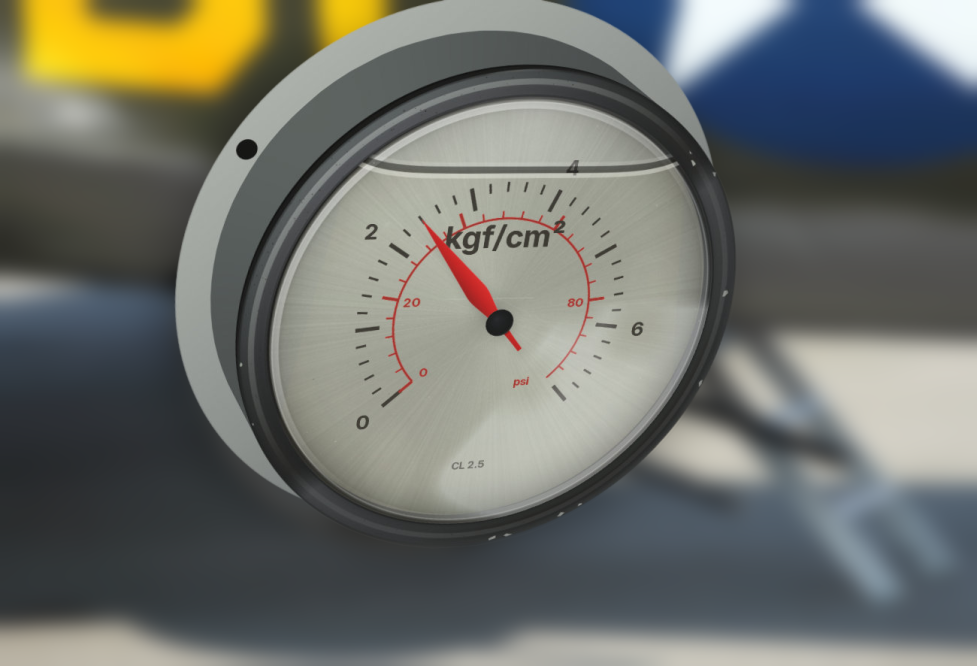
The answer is 2.4 kg/cm²
